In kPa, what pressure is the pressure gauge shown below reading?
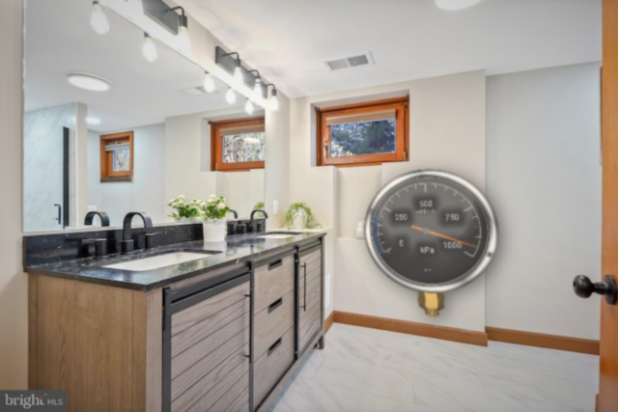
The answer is 950 kPa
